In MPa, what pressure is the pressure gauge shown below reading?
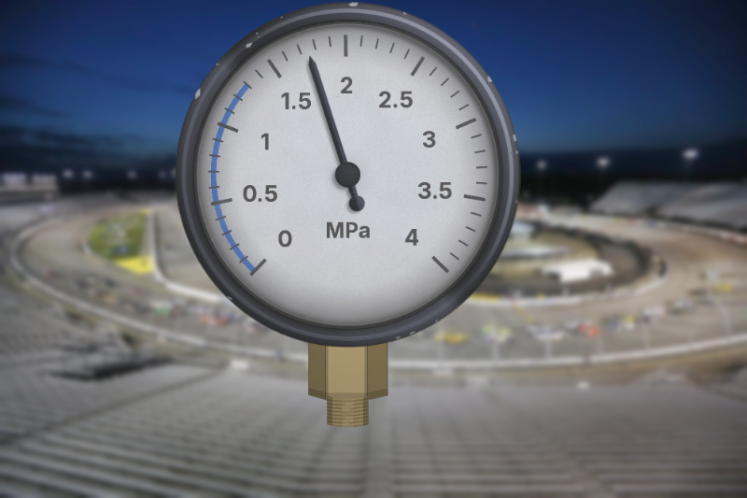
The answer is 1.75 MPa
